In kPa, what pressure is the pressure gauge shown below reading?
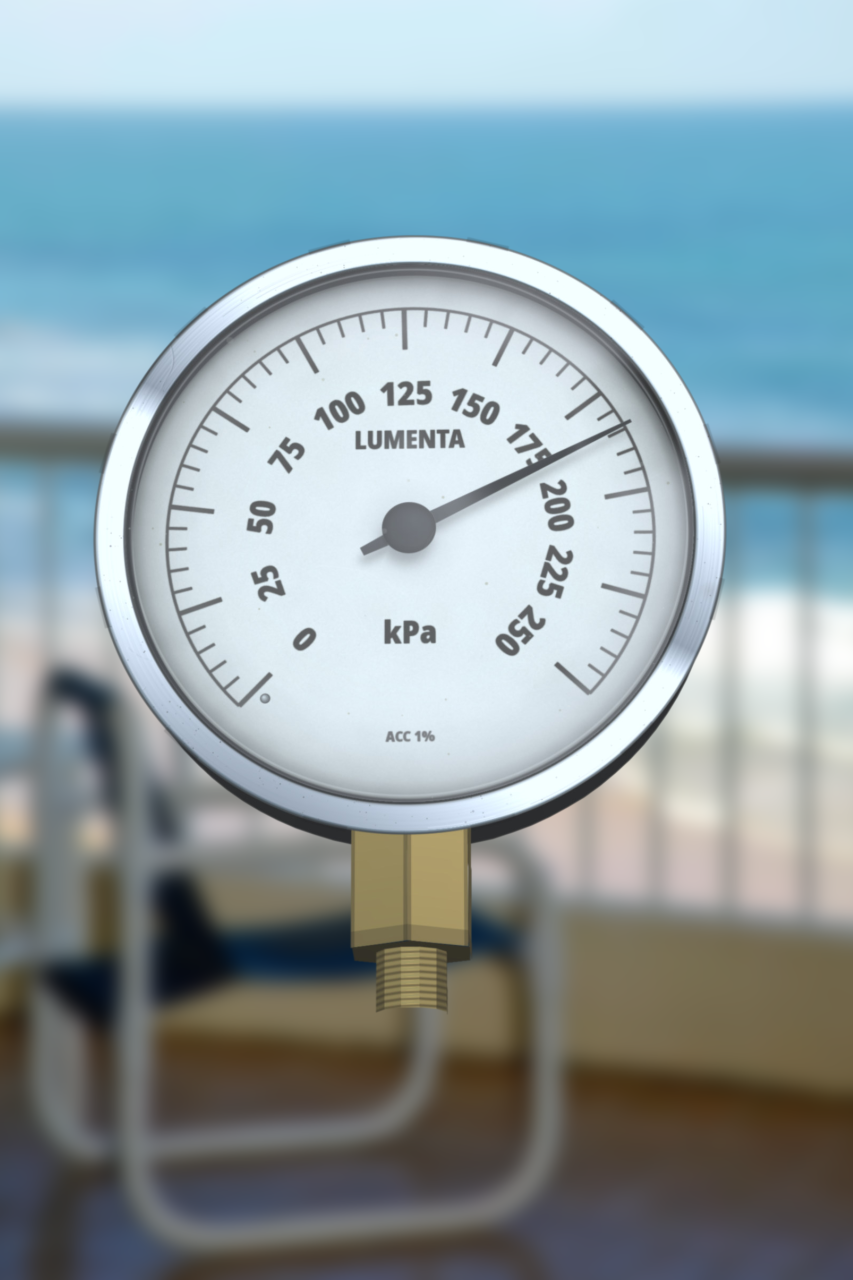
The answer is 185 kPa
